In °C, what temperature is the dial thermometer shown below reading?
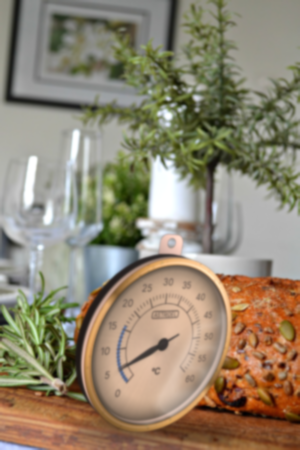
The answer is 5 °C
